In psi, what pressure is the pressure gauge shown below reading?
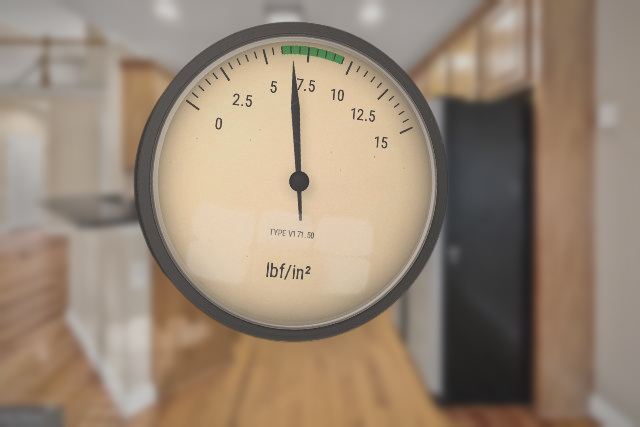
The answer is 6.5 psi
